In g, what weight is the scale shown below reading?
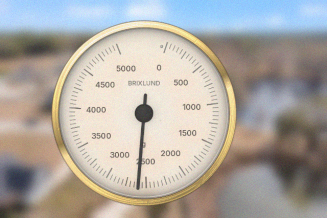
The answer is 2600 g
